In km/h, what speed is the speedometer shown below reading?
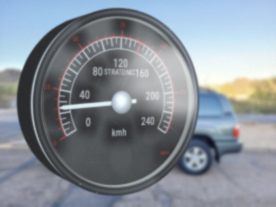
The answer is 25 km/h
